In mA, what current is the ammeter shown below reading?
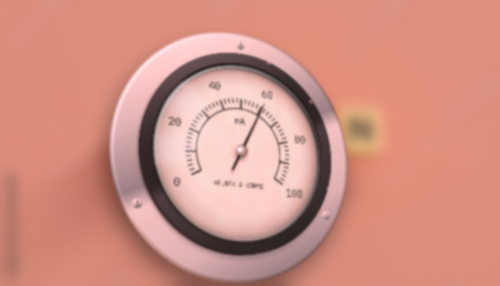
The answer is 60 mA
